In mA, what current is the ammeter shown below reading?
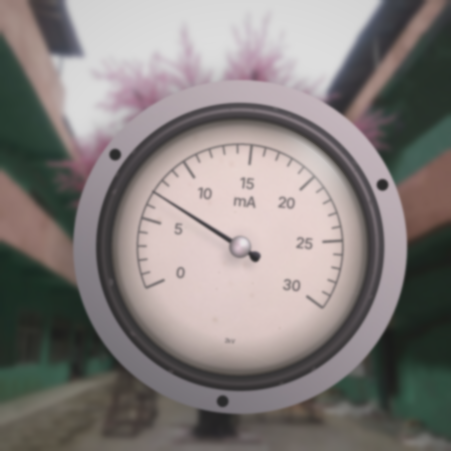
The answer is 7 mA
